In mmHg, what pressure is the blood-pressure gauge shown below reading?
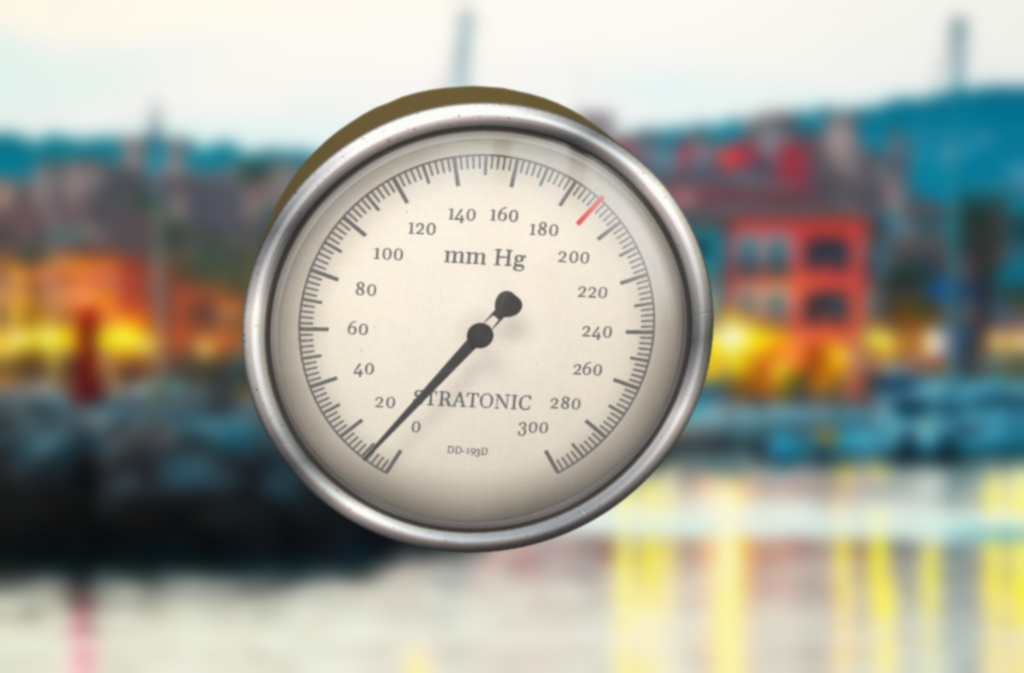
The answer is 10 mmHg
